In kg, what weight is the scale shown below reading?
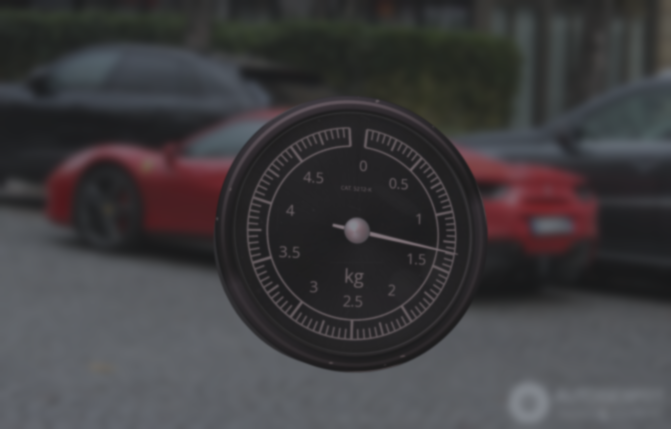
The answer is 1.35 kg
